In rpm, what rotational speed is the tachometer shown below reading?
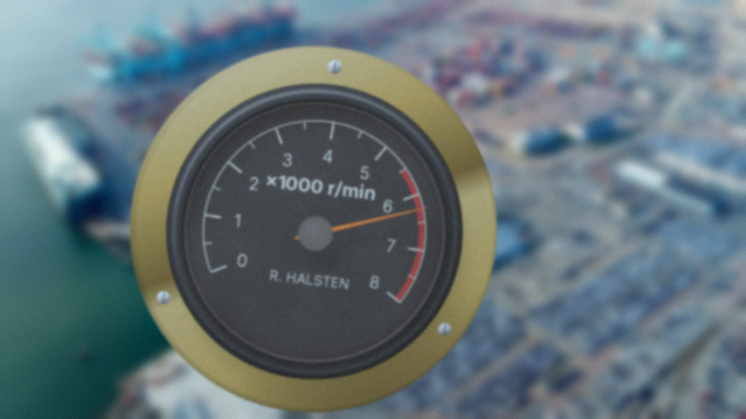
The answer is 6250 rpm
